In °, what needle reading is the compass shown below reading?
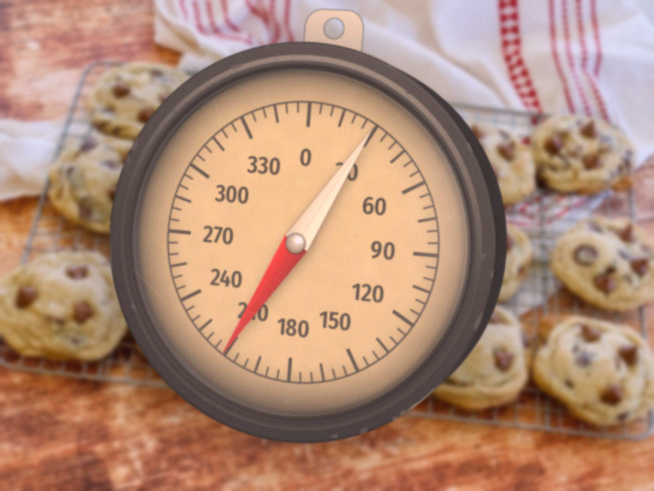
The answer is 210 °
